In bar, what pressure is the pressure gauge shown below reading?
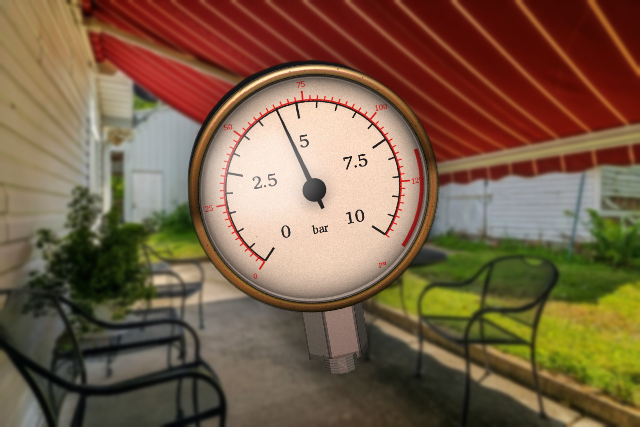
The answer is 4.5 bar
